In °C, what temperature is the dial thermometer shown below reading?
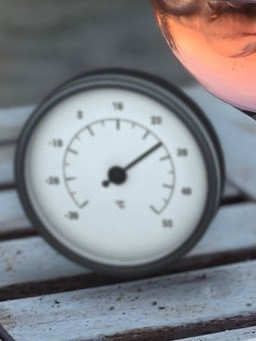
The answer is 25 °C
